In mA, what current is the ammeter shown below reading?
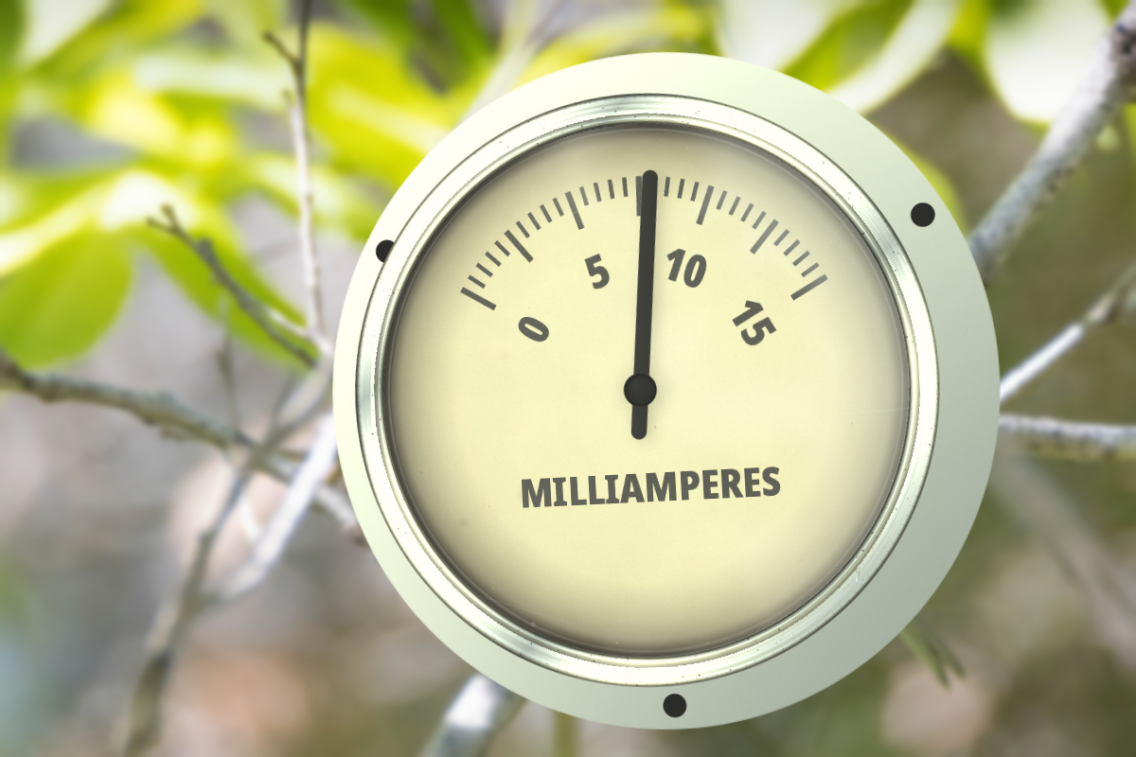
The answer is 8 mA
